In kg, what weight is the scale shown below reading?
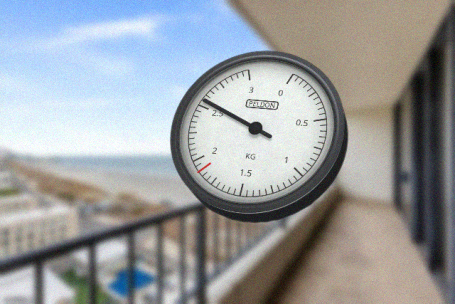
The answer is 2.55 kg
